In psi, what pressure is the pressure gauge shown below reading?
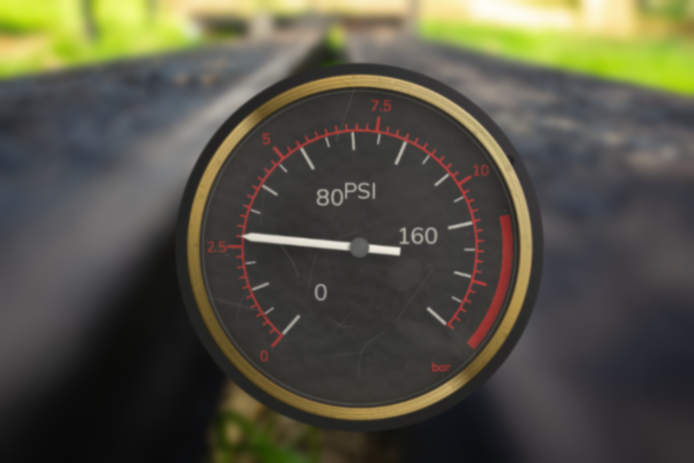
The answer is 40 psi
